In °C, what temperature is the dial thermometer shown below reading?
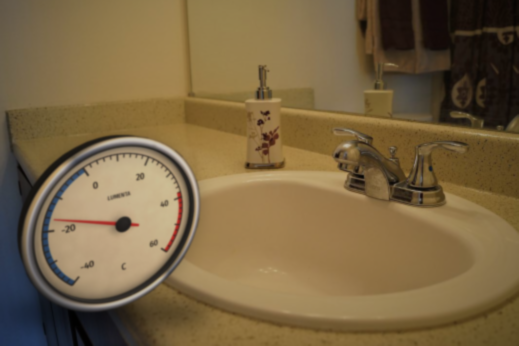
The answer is -16 °C
